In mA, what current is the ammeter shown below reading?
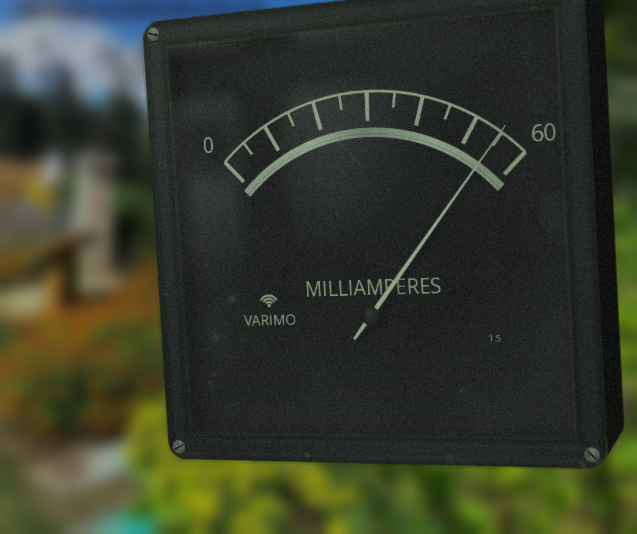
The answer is 55 mA
